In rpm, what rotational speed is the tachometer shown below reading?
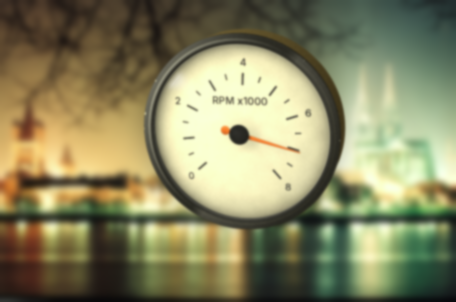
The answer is 7000 rpm
